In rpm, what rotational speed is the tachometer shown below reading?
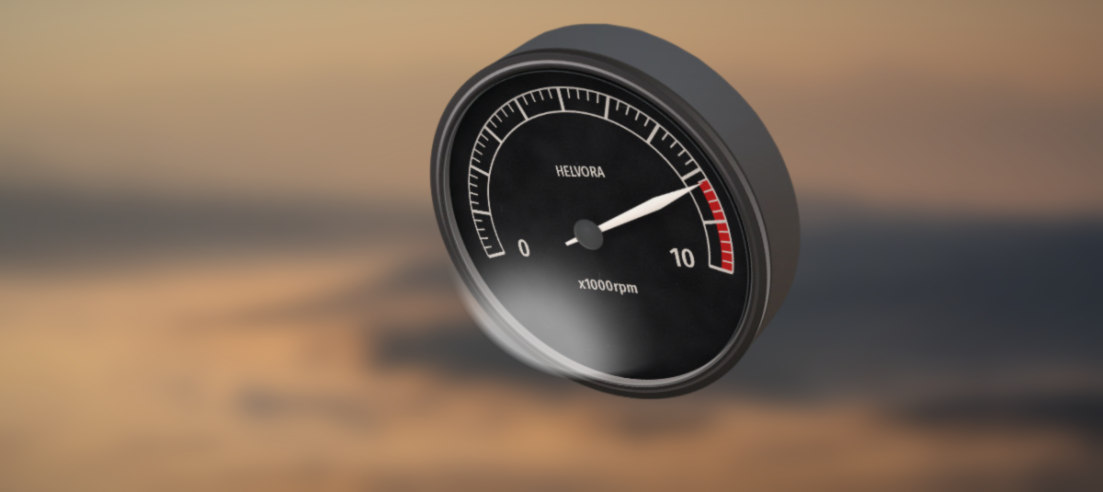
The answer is 8200 rpm
